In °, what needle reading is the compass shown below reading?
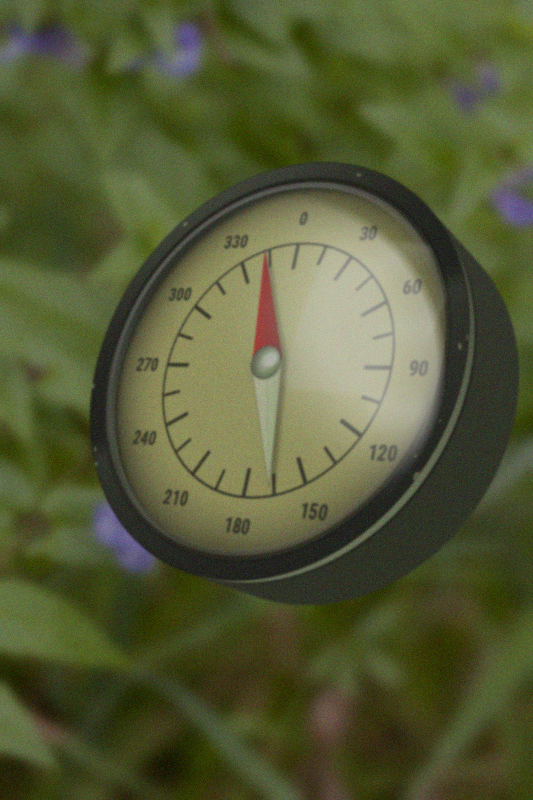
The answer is 345 °
